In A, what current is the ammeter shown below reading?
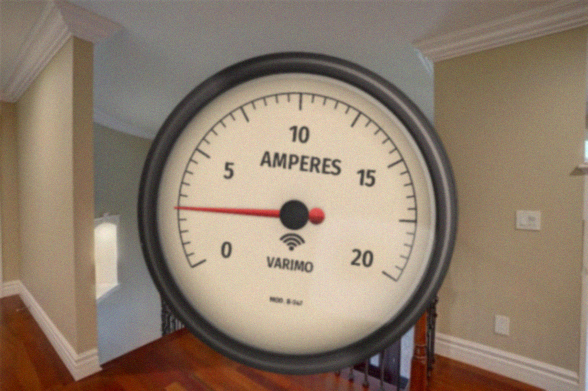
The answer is 2.5 A
